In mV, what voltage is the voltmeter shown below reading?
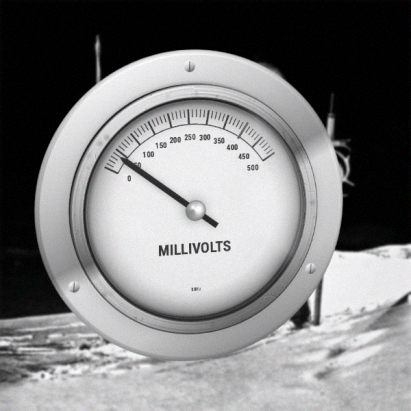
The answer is 40 mV
